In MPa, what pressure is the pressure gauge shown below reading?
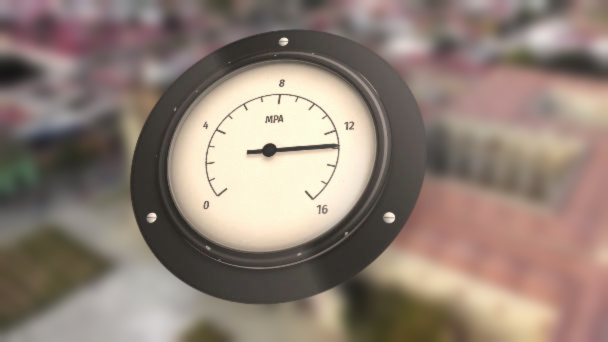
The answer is 13 MPa
